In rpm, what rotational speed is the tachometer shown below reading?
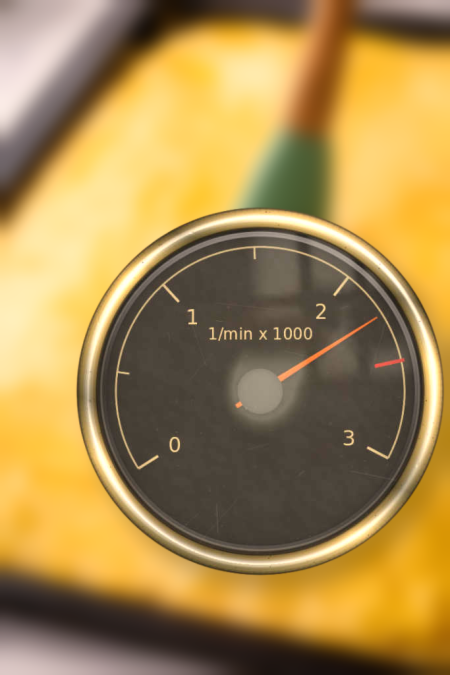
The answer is 2250 rpm
